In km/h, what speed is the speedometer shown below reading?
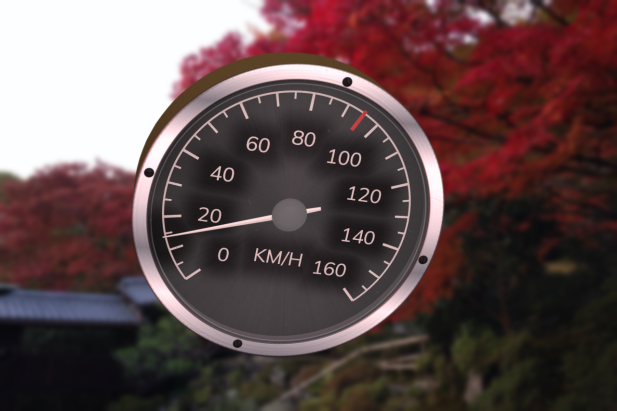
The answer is 15 km/h
